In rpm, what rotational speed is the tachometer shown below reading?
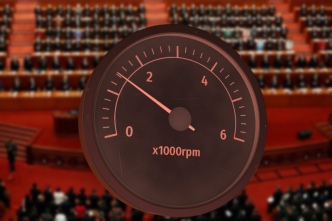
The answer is 1400 rpm
